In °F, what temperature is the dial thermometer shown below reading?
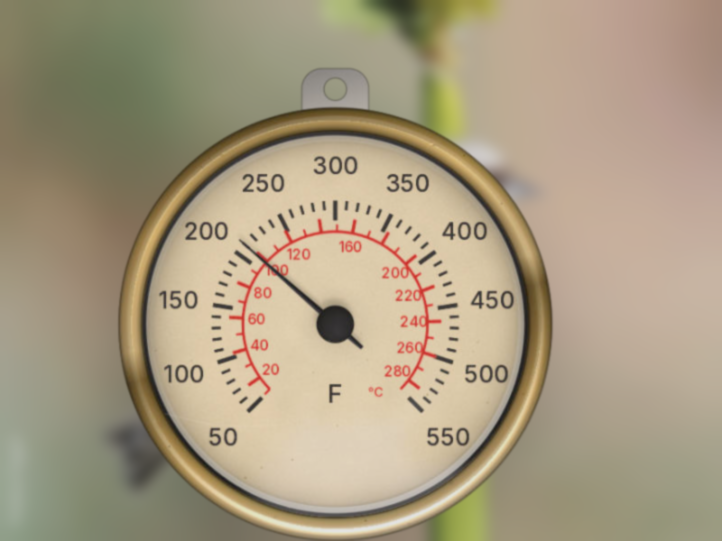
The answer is 210 °F
